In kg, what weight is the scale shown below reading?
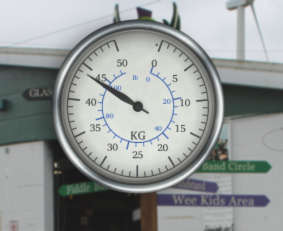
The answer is 44 kg
